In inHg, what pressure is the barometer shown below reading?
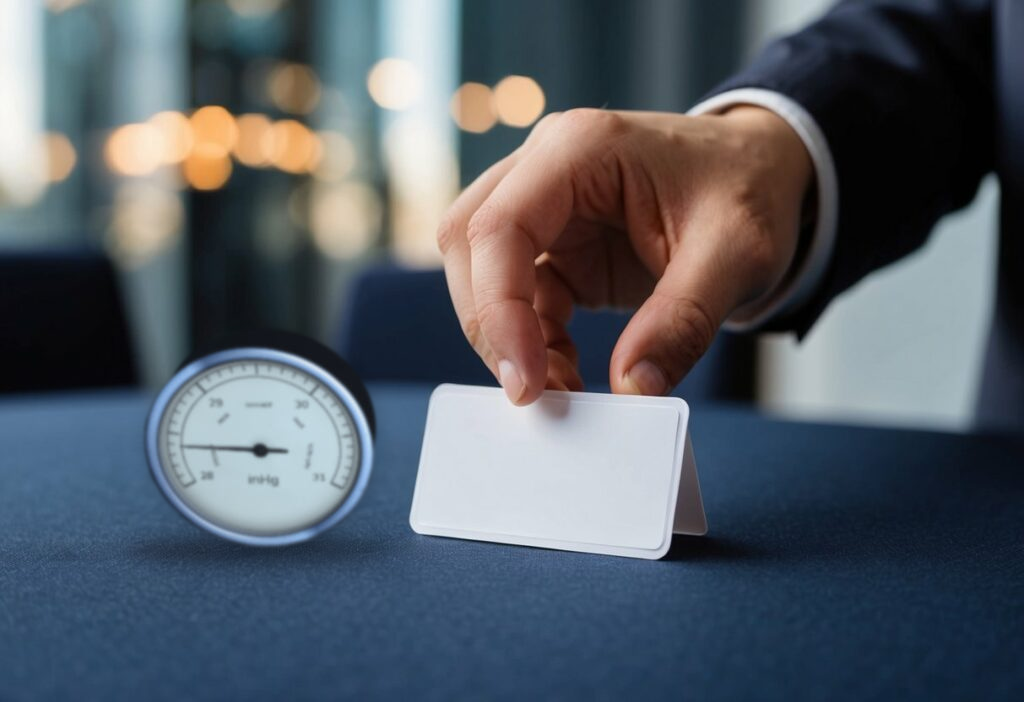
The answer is 28.4 inHg
